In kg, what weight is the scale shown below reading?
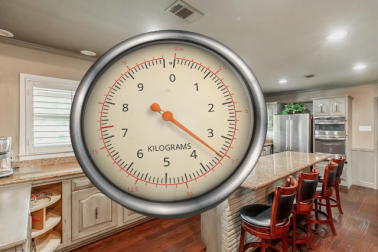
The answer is 3.5 kg
